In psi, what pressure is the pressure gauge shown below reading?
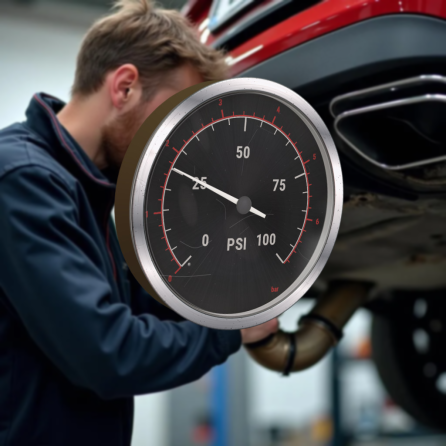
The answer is 25 psi
